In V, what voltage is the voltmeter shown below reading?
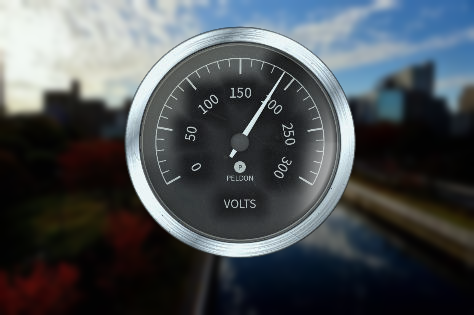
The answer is 190 V
